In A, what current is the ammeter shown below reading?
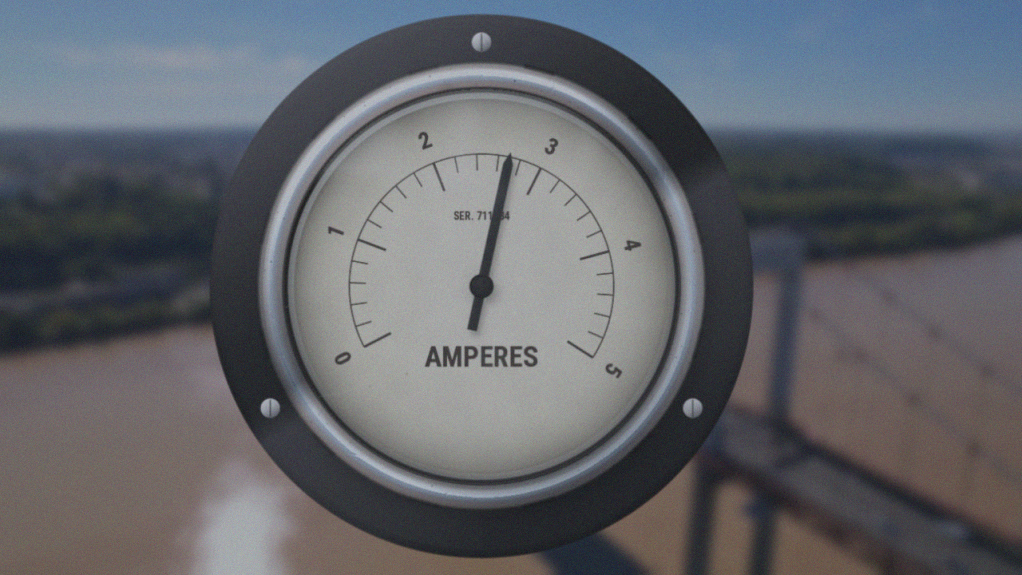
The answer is 2.7 A
